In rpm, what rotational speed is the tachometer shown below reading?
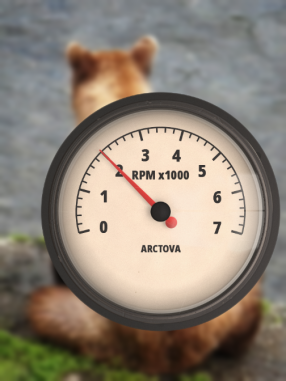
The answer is 2000 rpm
